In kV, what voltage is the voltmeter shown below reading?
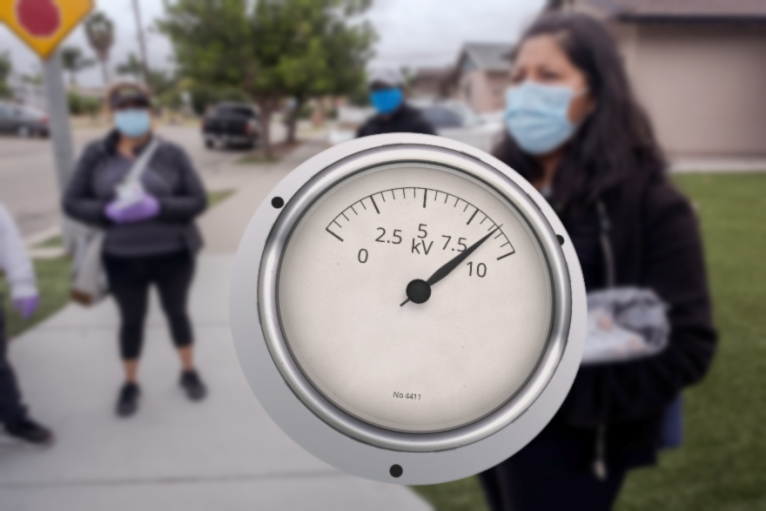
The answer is 8.75 kV
